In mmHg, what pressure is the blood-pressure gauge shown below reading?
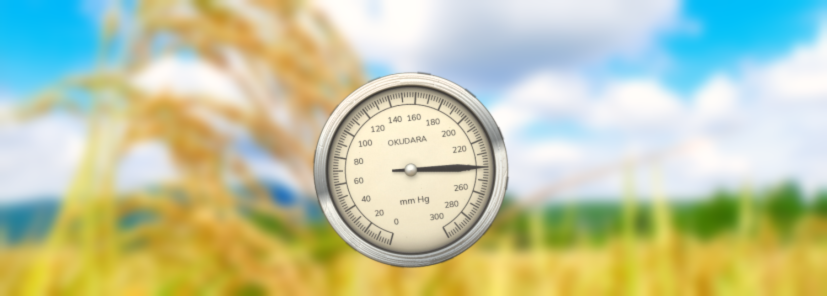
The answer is 240 mmHg
